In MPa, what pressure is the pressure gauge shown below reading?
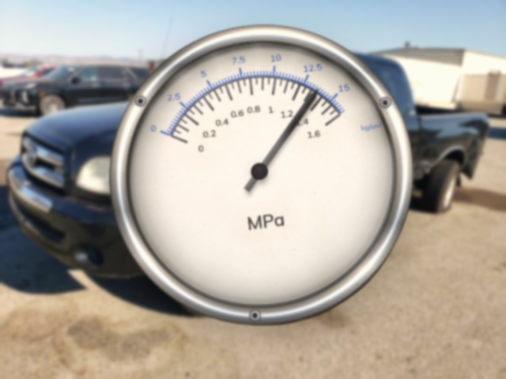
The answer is 1.35 MPa
